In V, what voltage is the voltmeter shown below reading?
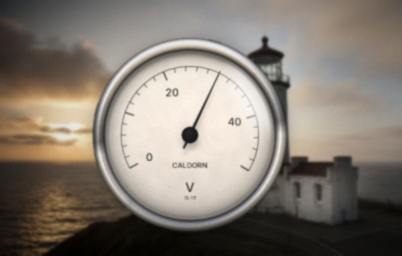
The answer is 30 V
